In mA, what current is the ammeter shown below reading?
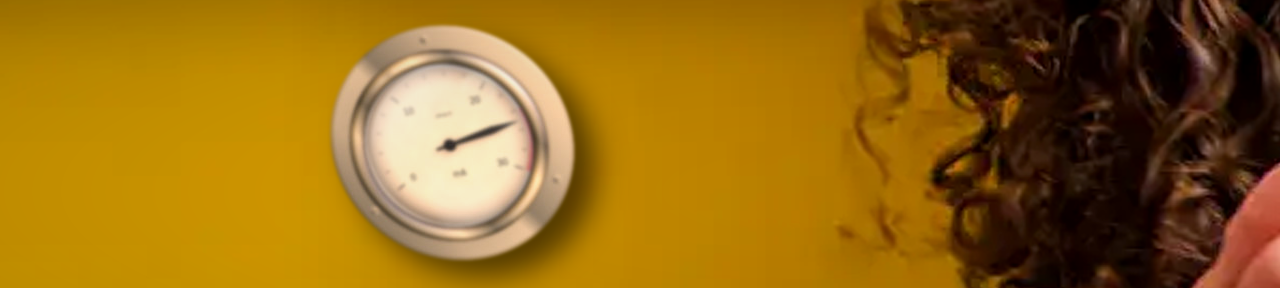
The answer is 25 mA
